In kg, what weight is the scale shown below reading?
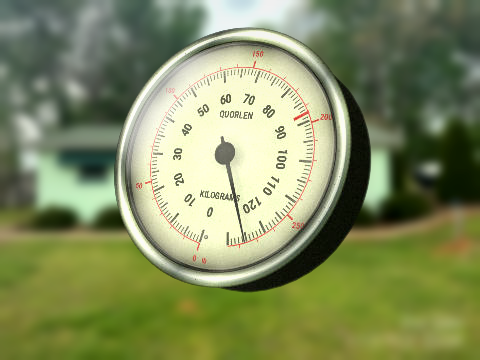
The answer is 125 kg
